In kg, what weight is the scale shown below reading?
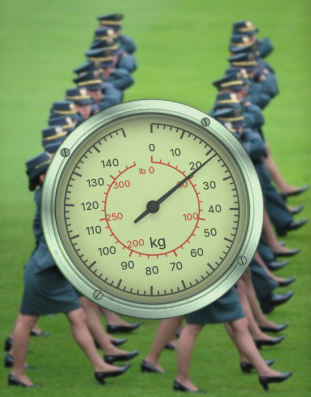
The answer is 22 kg
